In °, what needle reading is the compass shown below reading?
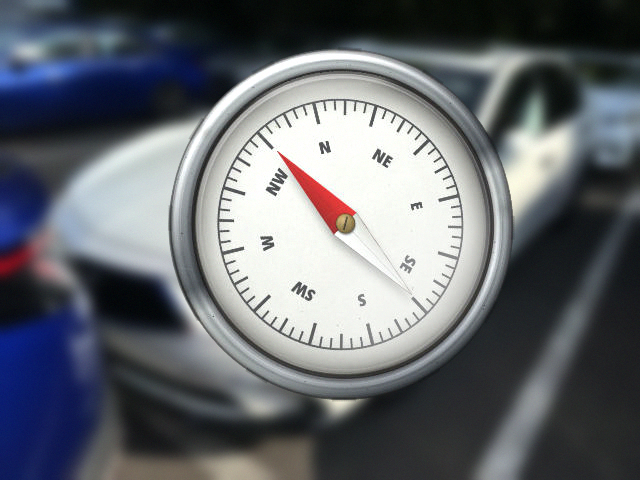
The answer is 330 °
